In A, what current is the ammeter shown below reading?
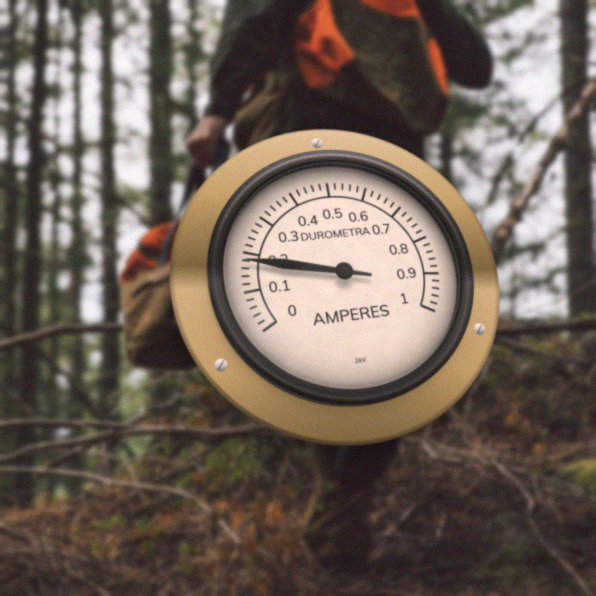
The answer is 0.18 A
